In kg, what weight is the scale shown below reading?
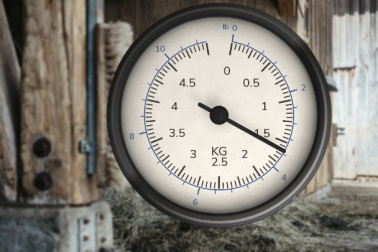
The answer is 1.6 kg
